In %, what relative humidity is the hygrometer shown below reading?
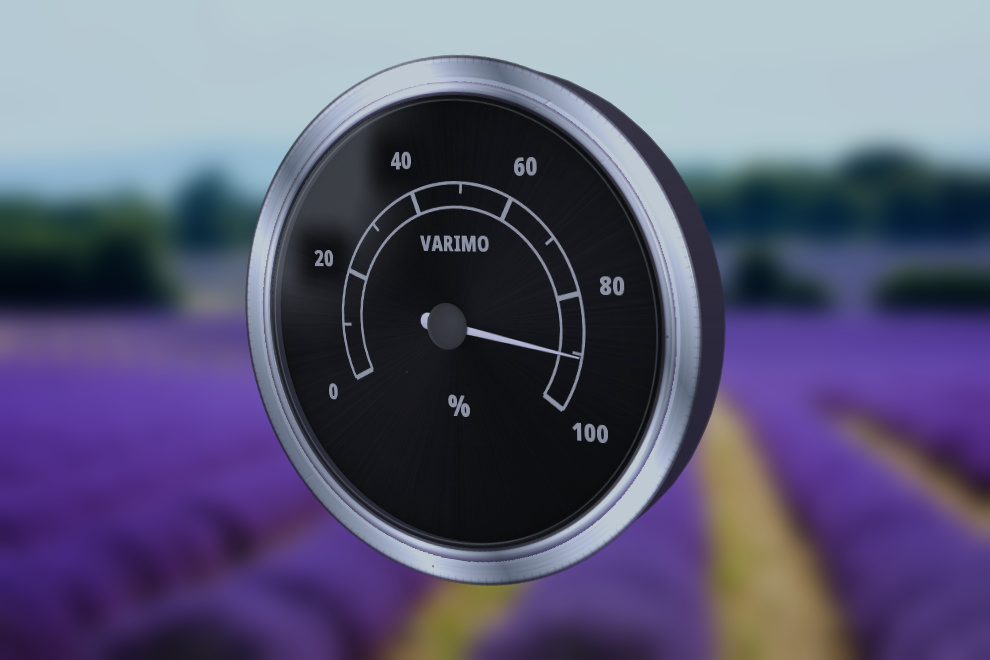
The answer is 90 %
